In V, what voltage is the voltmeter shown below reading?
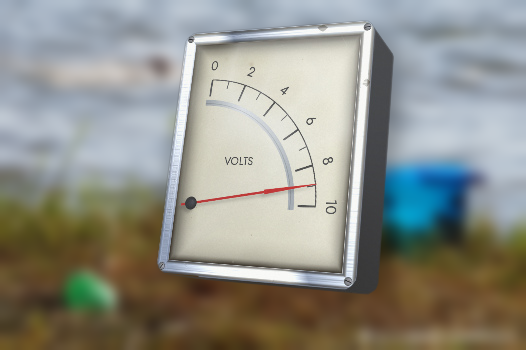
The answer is 9 V
